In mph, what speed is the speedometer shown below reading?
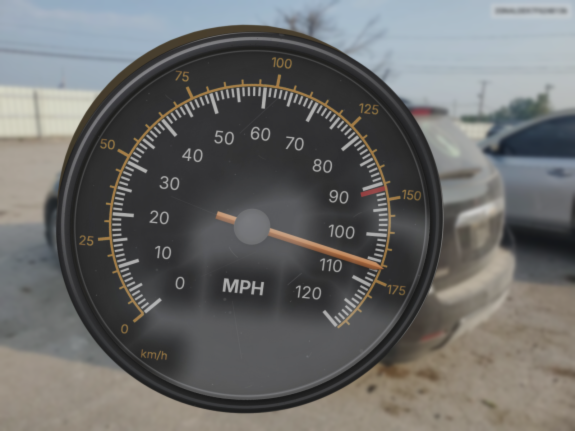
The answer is 106 mph
